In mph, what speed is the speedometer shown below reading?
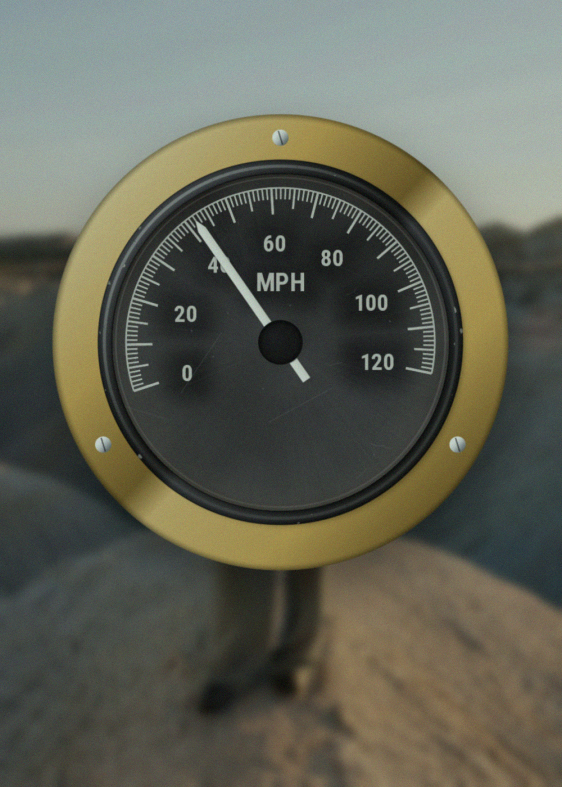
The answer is 42 mph
